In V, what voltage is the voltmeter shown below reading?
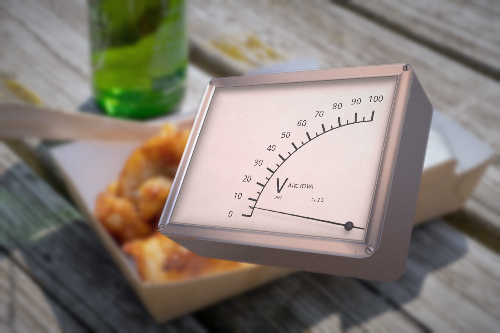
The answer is 5 V
